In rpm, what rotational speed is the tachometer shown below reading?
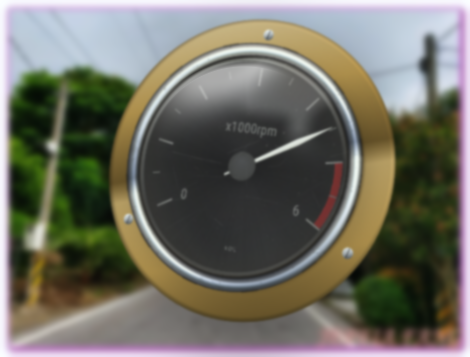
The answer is 4500 rpm
